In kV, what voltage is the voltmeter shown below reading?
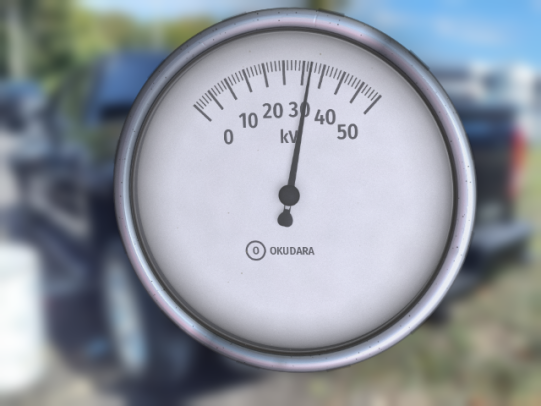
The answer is 32 kV
